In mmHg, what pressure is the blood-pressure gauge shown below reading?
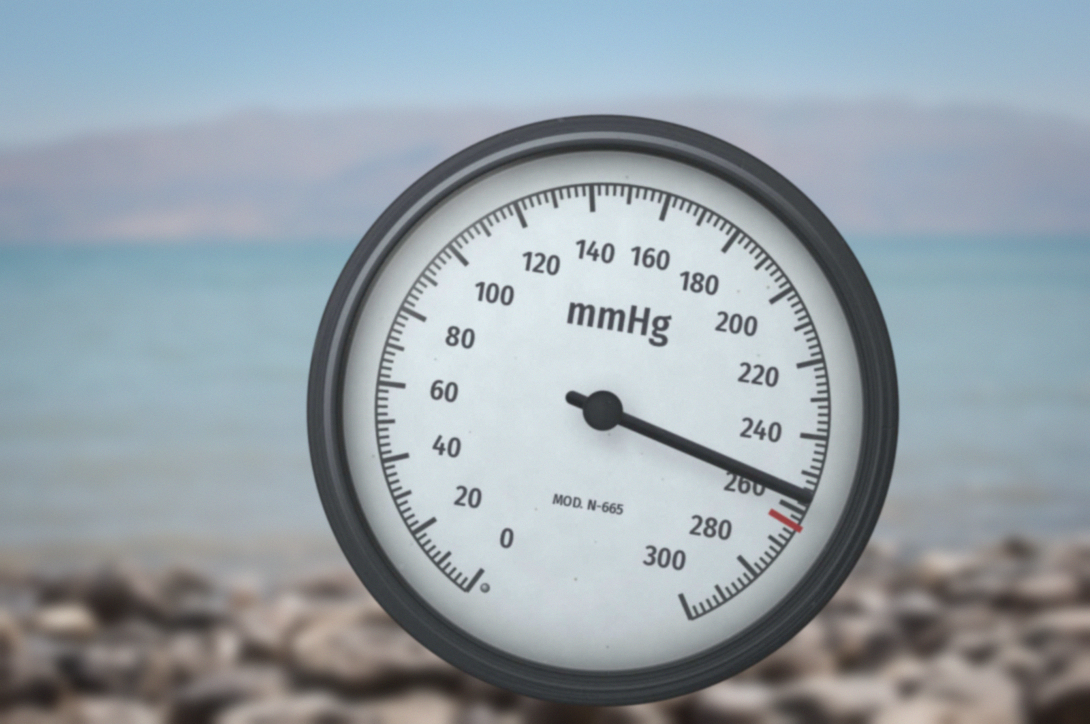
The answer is 256 mmHg
